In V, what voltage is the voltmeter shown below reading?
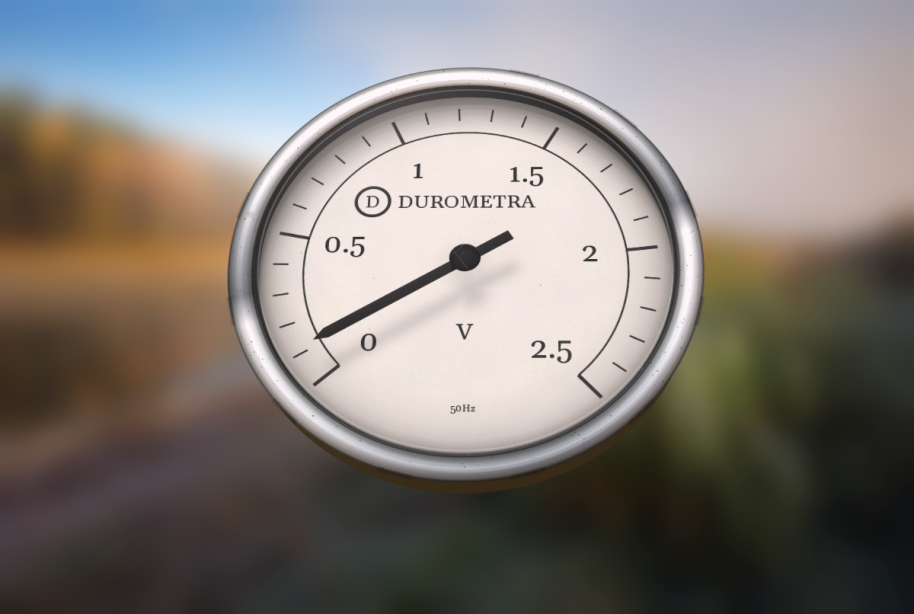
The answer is 0.1 V
